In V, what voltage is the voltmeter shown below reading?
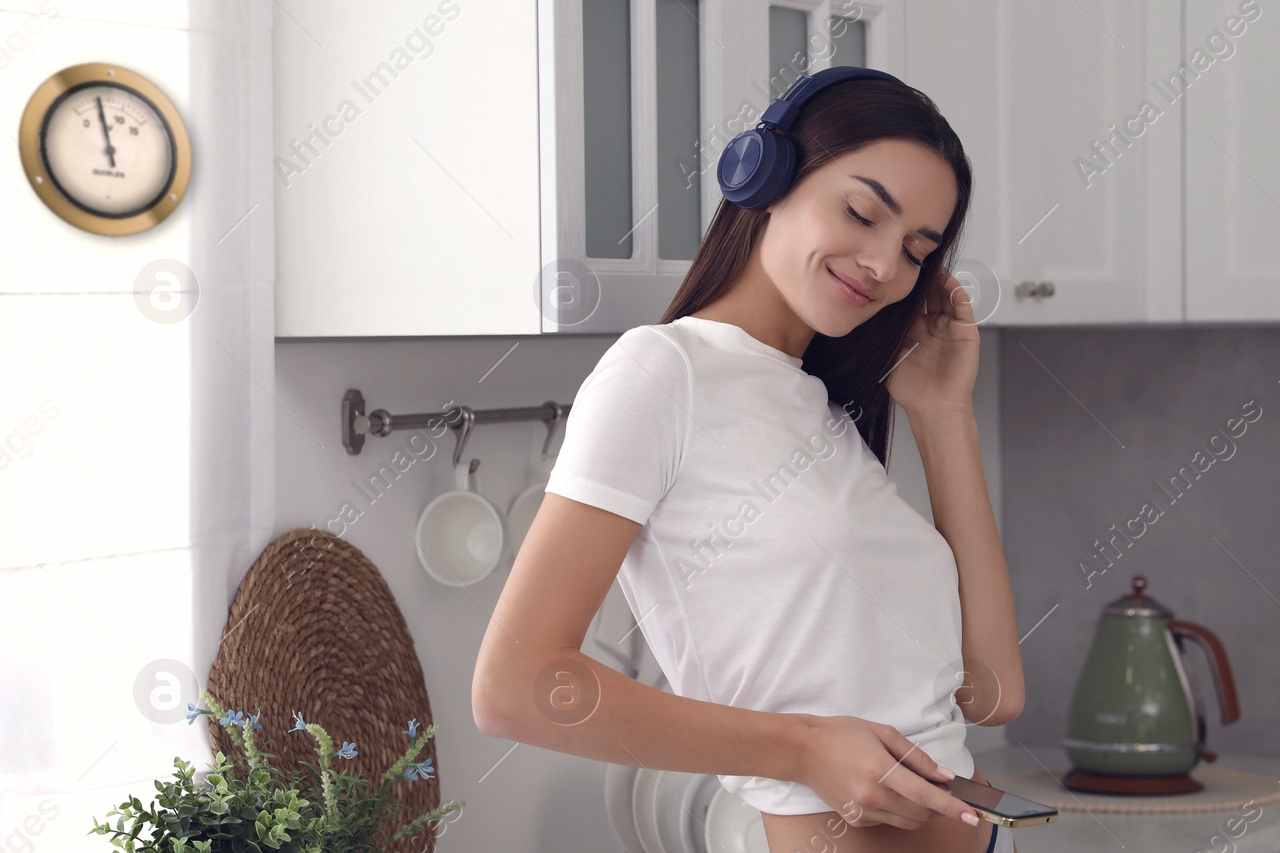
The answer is 5 V
